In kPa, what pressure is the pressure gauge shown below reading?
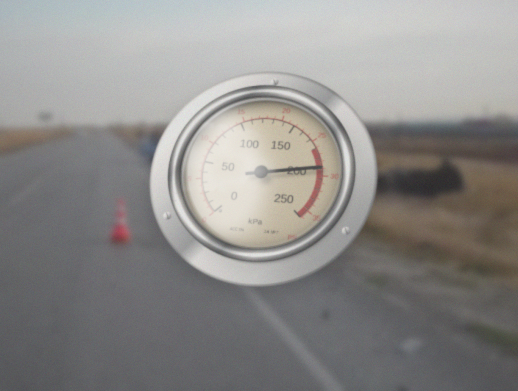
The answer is 200 kPa
